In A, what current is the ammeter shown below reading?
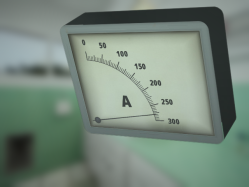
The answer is 275 A
